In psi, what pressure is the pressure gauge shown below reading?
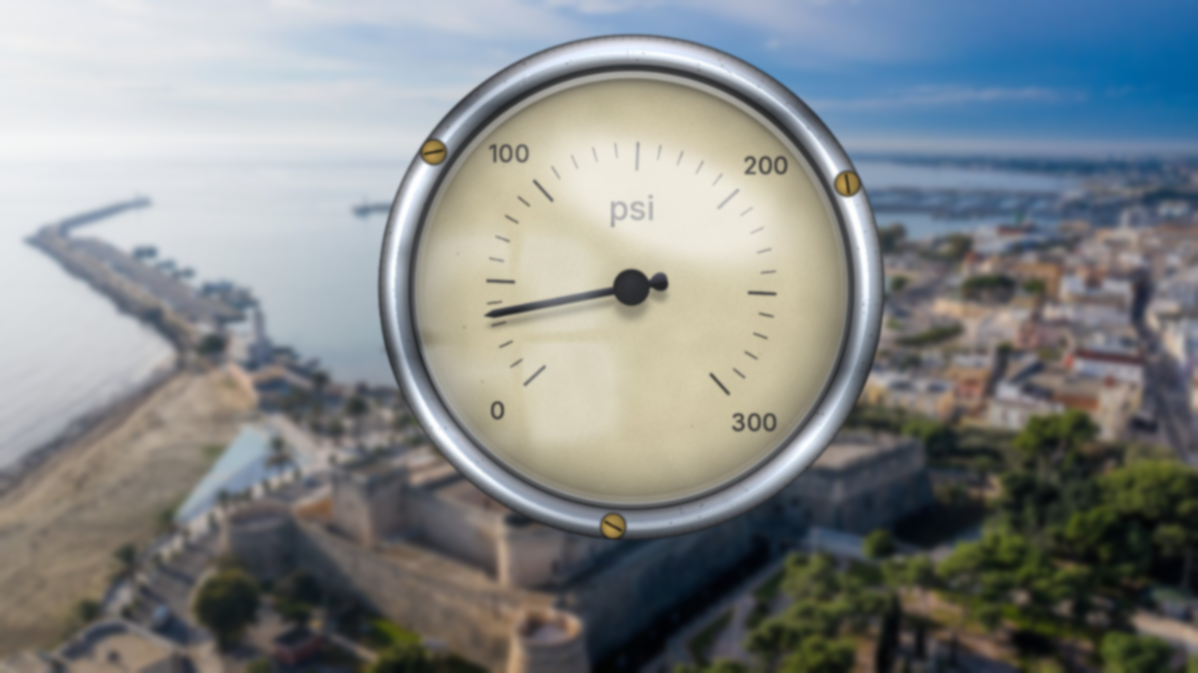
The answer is 35 psi
